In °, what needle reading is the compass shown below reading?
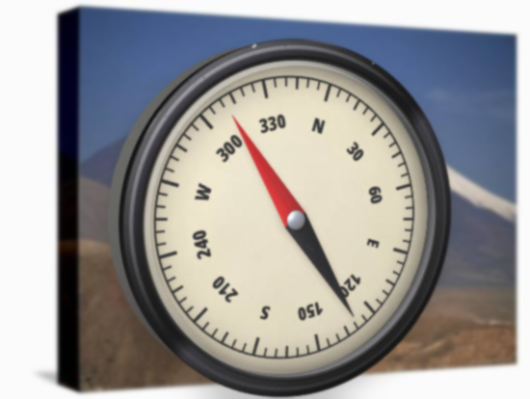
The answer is 310 °
